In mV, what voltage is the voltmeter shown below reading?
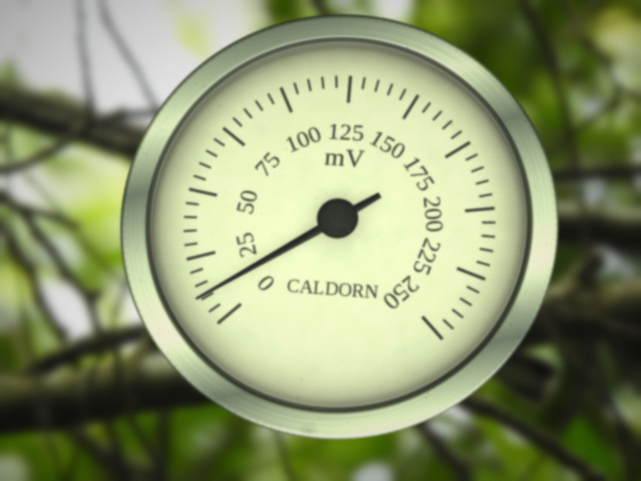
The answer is 10 mV
